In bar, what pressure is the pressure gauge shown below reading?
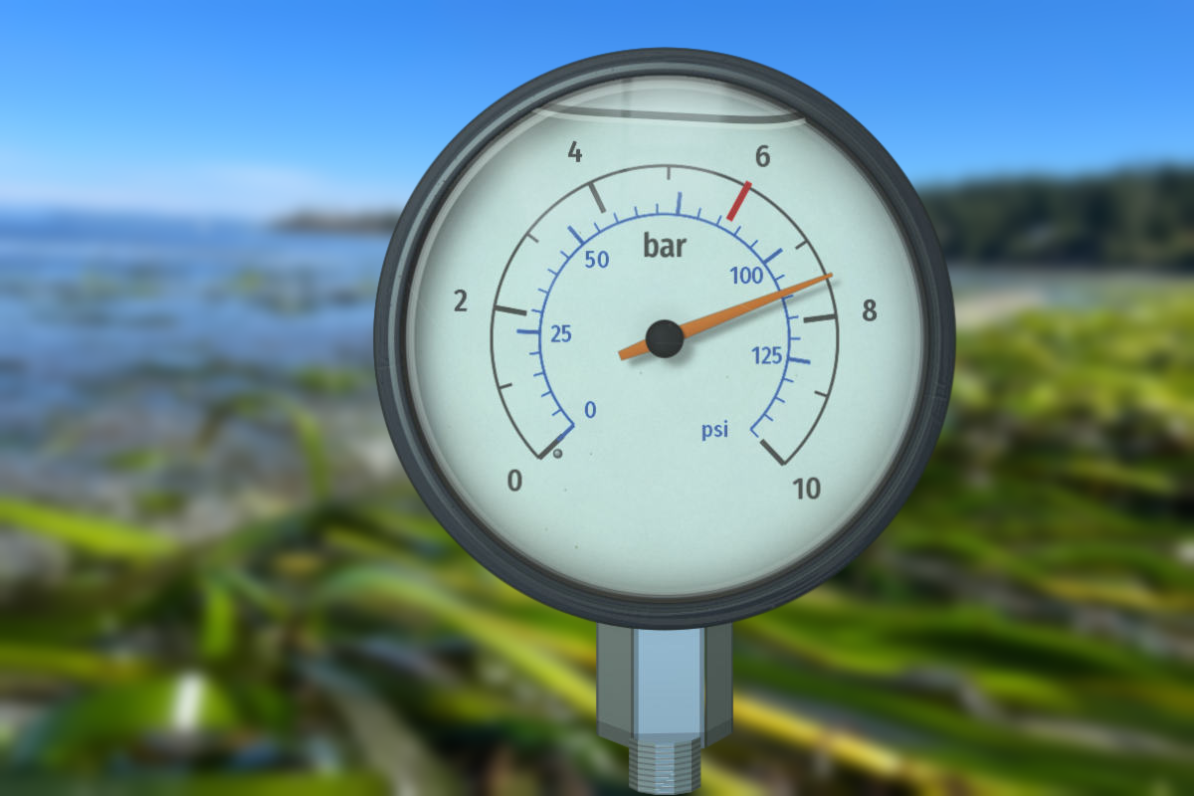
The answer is 7.5 bar
